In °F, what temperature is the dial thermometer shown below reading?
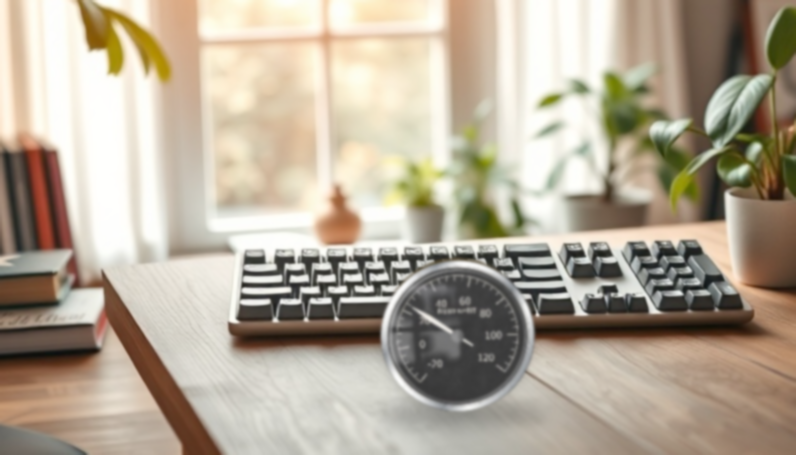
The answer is 24 °F
